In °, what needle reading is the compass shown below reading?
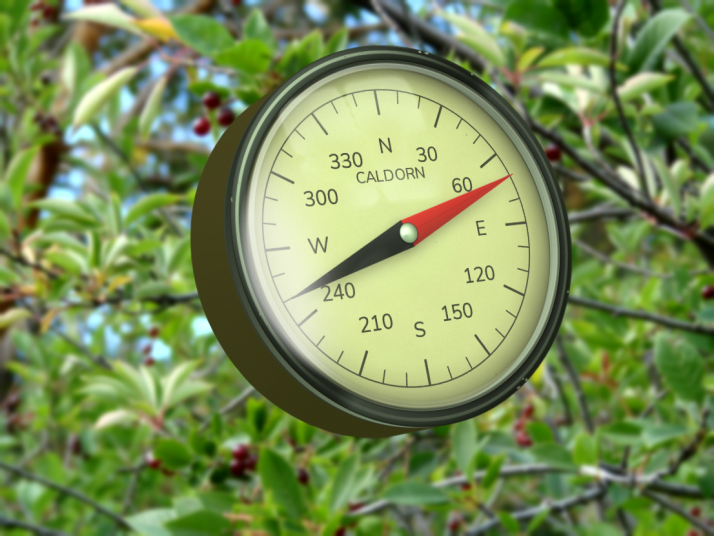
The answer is 70 °
